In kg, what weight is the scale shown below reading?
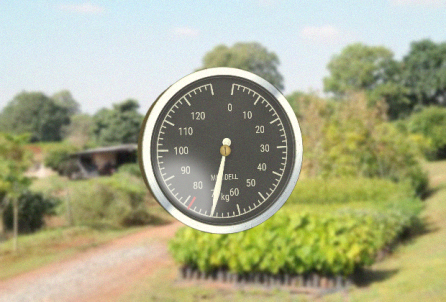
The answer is 70 kg
